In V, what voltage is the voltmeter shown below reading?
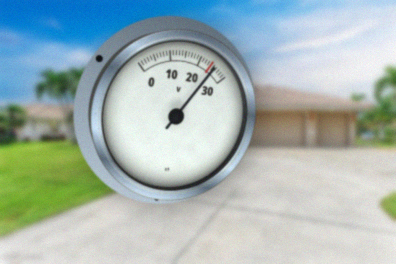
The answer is 25 V
